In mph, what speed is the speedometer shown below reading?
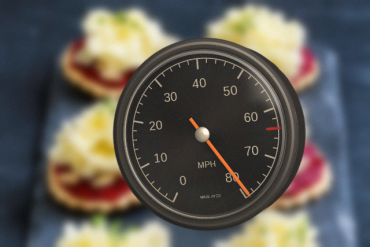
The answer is 79 mph
